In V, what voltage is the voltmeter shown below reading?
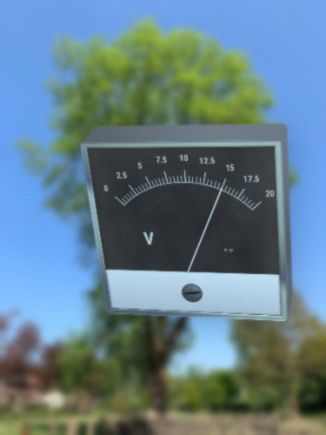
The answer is 15 V
